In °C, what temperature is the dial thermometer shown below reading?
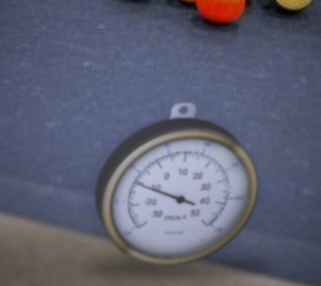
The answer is -10 °C
